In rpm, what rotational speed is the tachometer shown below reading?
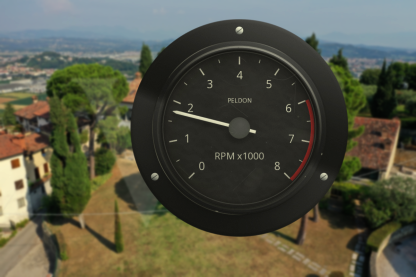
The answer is 1750 rpm
